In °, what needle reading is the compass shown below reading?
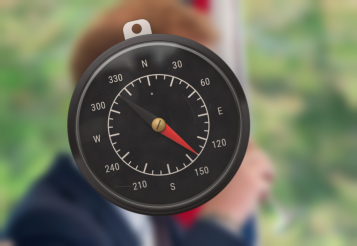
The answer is 140 °
